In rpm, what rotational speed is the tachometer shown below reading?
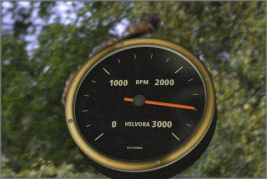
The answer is 2600 rpm
